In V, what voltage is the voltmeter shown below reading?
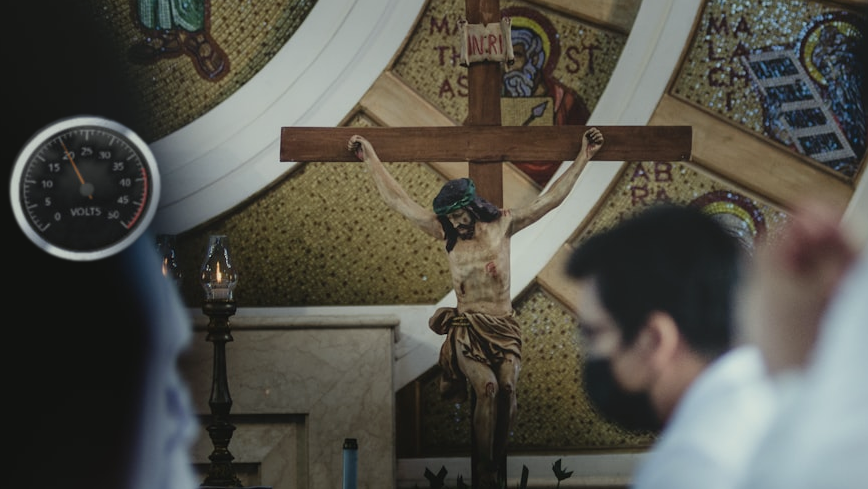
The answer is 20 V
